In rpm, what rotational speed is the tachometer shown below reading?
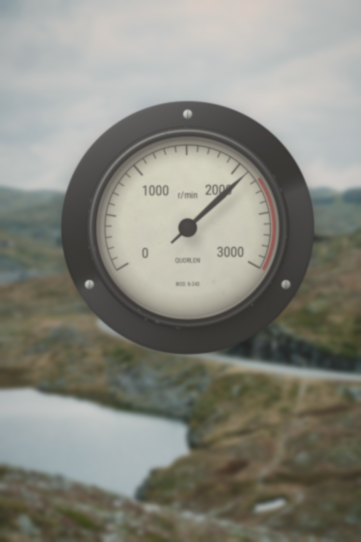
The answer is 2100 rpm
